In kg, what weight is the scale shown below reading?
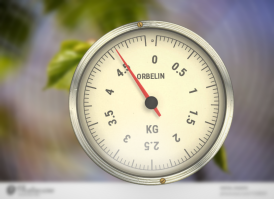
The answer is 4.6 kg
